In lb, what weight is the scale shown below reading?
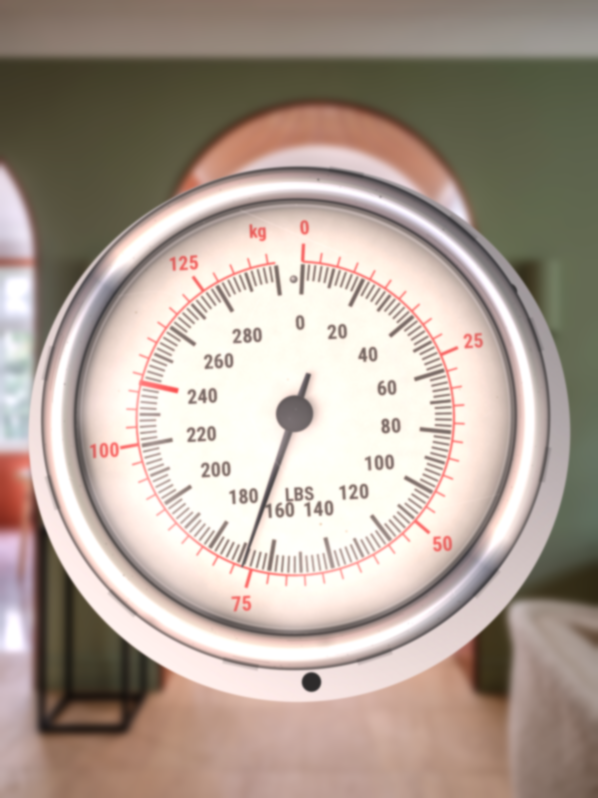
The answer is 168 lb
